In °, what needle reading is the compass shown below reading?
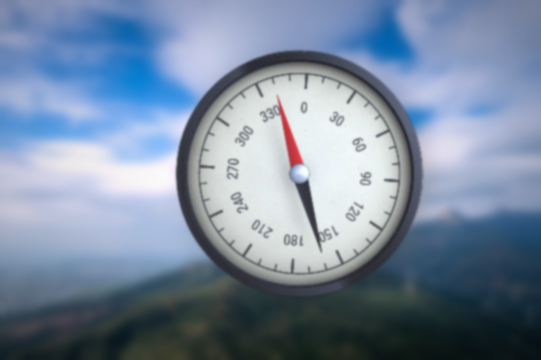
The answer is 340 °
